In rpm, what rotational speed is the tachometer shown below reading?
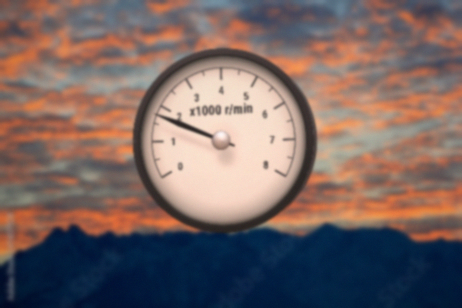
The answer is 1750 rpm
